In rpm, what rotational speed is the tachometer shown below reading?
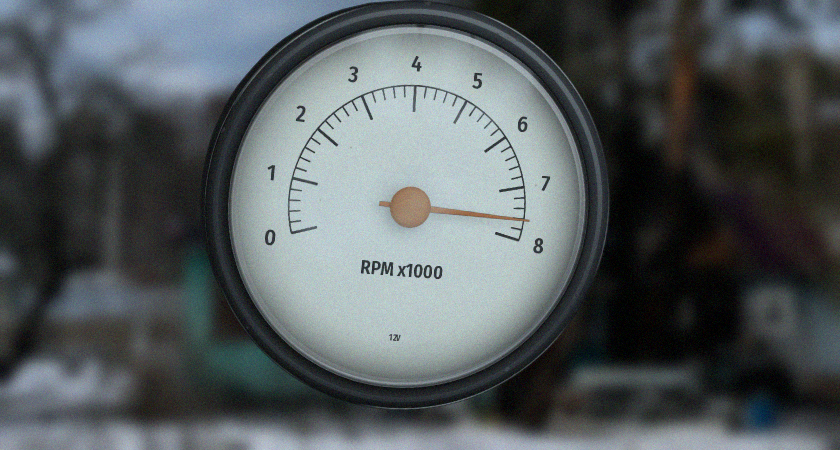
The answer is 7600 rpm
